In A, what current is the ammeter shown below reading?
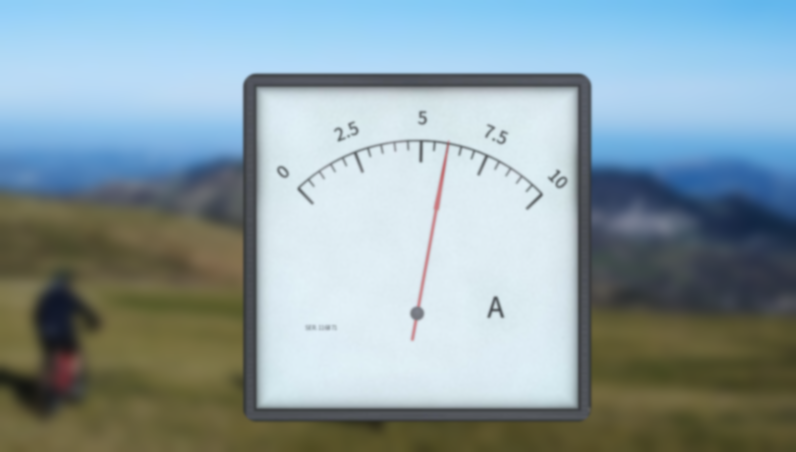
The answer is 6 A
